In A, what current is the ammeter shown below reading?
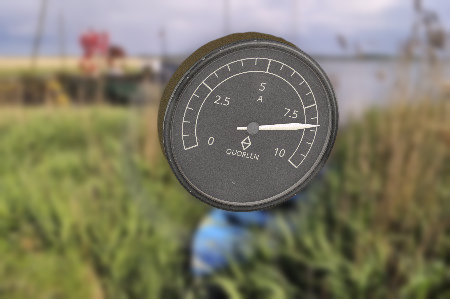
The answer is 8.25 A
